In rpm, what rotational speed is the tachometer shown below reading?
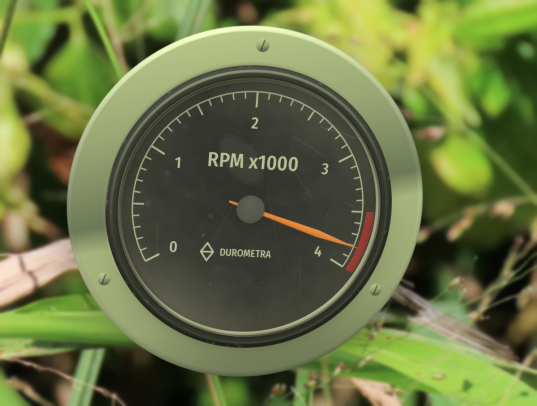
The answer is 3800 rpm
